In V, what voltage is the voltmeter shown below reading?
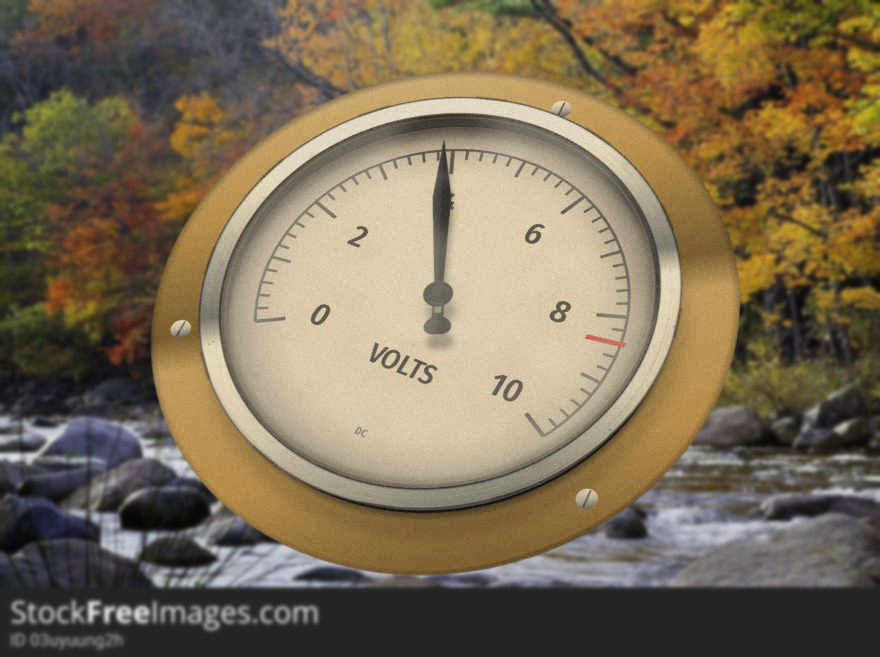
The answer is 3.9 V
